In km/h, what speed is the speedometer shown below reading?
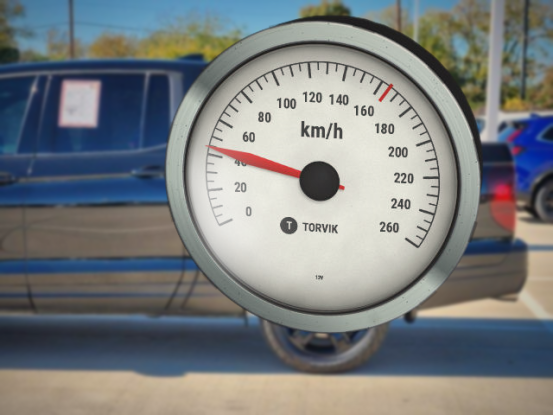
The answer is 45 km/h
